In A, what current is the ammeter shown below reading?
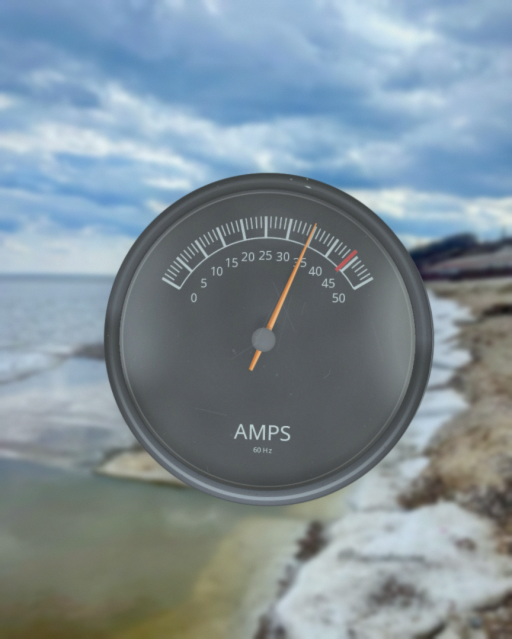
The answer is 35 A
